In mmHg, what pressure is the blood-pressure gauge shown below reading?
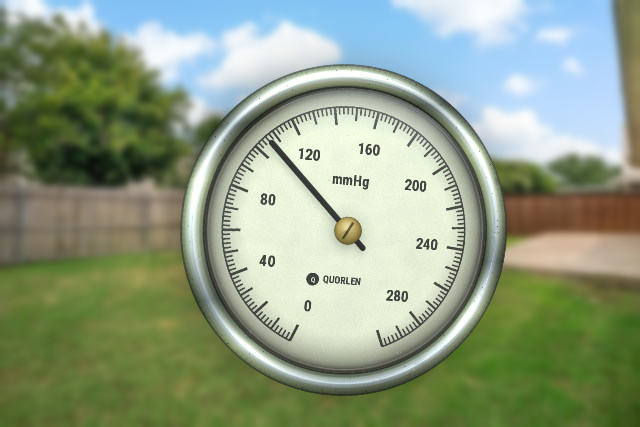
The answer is 106 mmHg
